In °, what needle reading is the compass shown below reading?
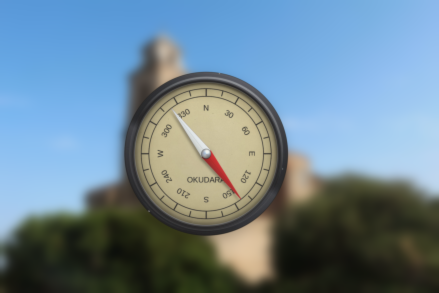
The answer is 142.5 °
